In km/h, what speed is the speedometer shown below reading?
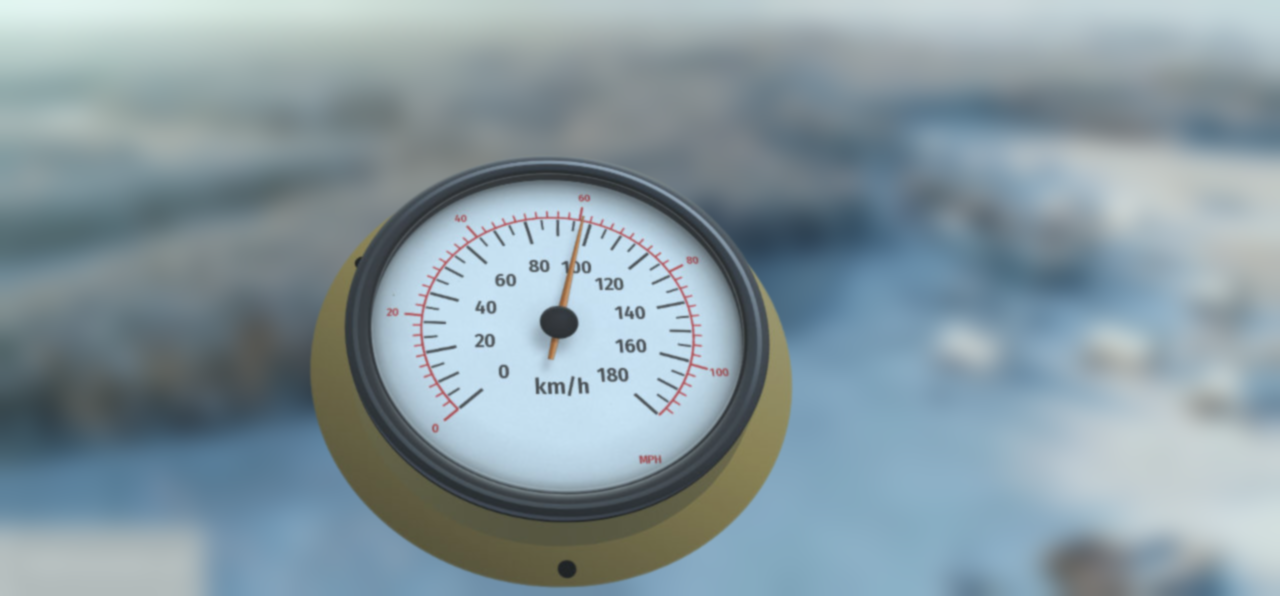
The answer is 97.5 km/h
